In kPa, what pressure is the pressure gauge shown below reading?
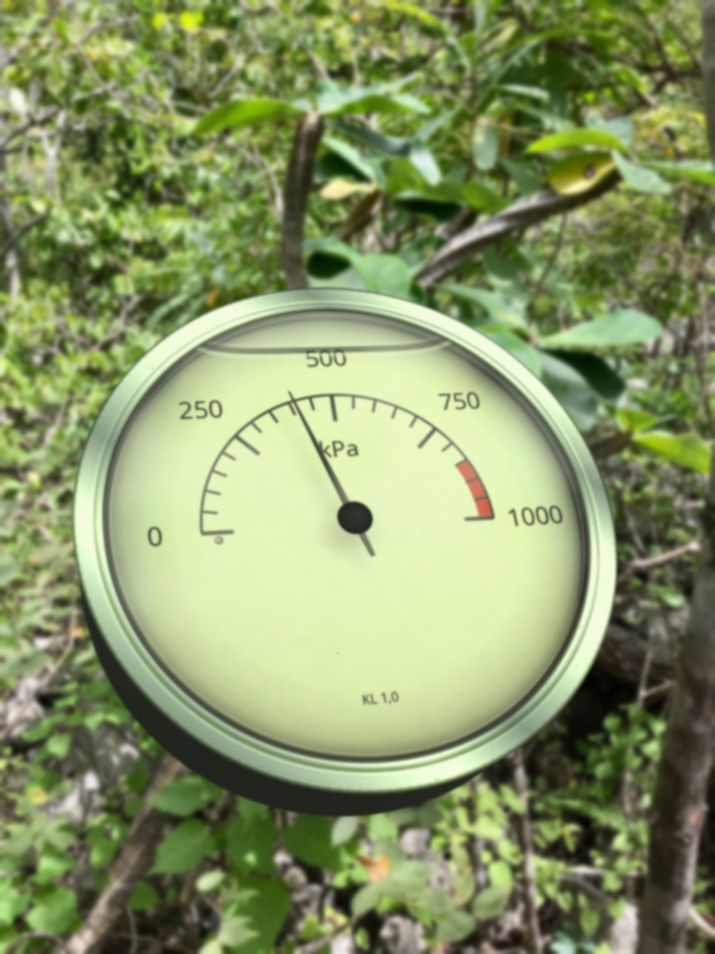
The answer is 400 kPa
